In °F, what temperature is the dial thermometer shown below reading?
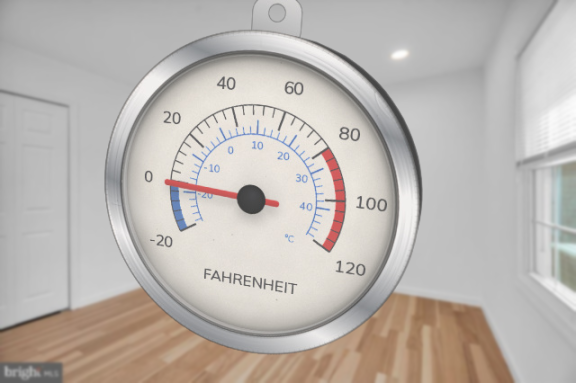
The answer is 0 °F
